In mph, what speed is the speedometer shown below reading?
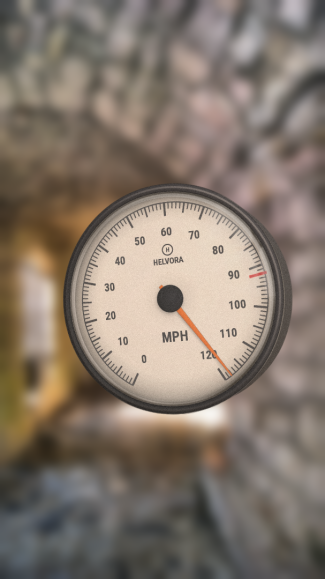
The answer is 118 mph
